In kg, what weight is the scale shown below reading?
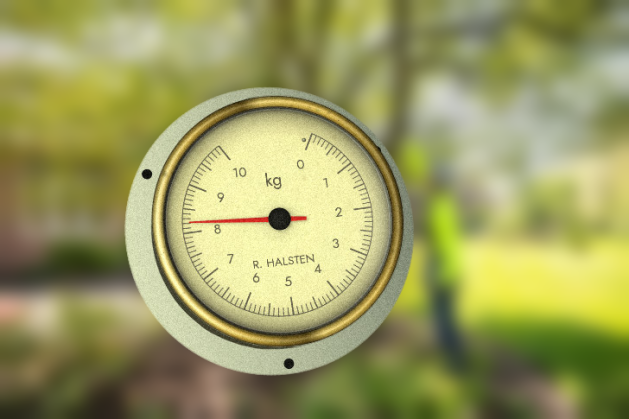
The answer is 8.2 kg
